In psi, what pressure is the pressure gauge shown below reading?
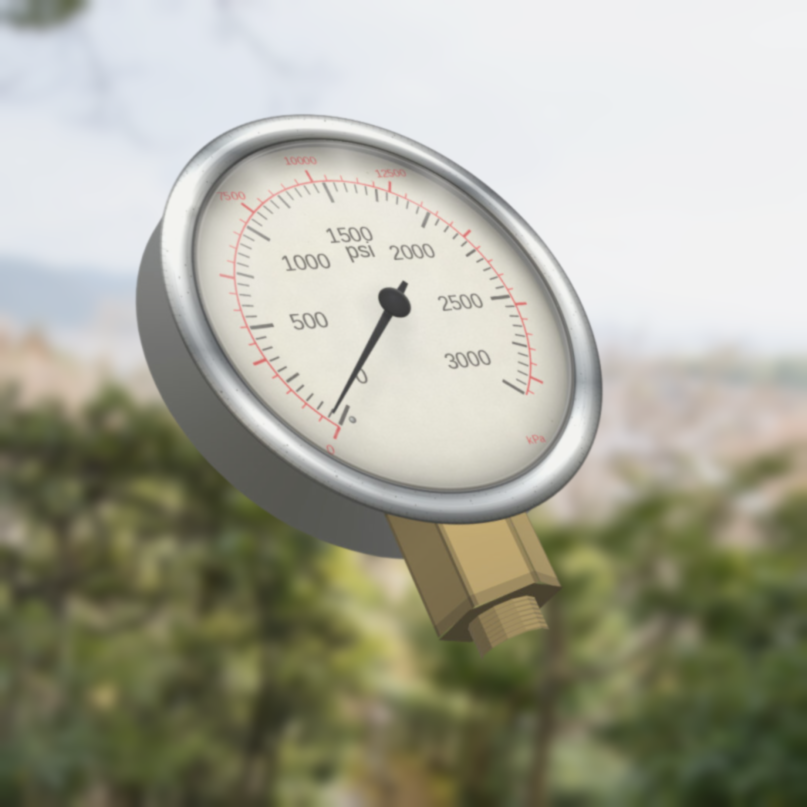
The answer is 50 psi
